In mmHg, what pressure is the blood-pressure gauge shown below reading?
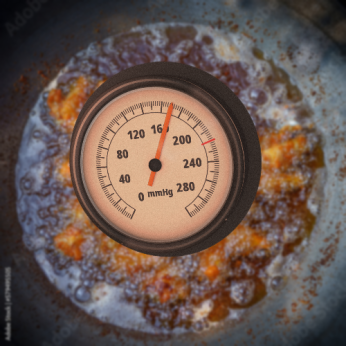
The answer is 170 mmHg
